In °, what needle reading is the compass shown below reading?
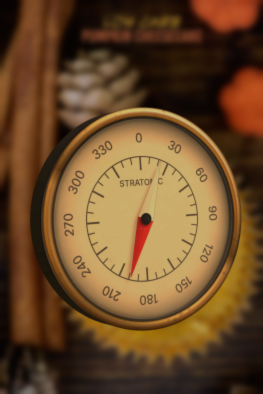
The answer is 200 °
